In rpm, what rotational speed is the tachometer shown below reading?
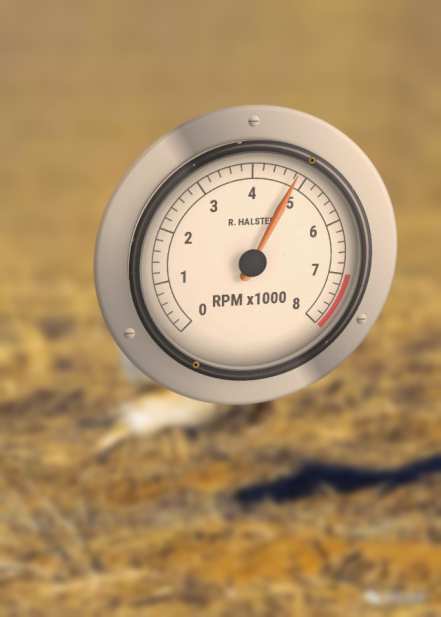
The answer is 4800 rpm
